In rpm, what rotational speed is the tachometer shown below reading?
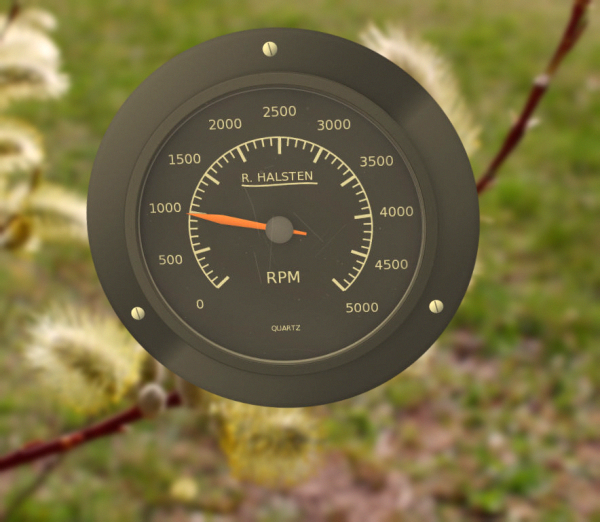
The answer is 1000 rpm
